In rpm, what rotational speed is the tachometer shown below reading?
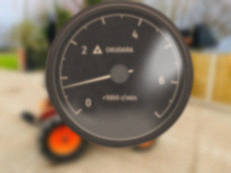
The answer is 750 rpm
